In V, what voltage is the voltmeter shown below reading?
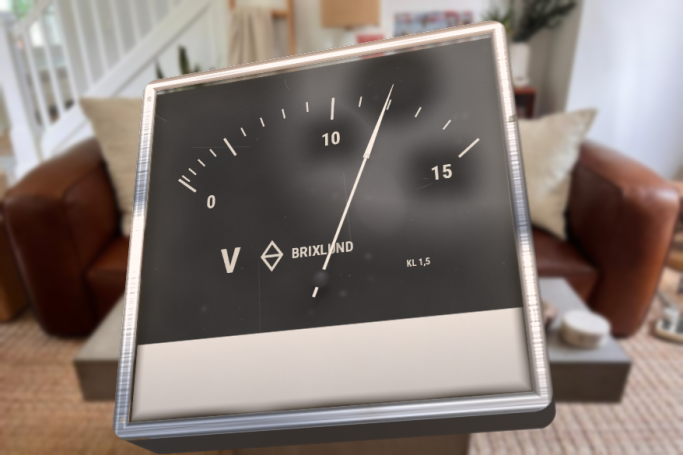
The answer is 12 V
